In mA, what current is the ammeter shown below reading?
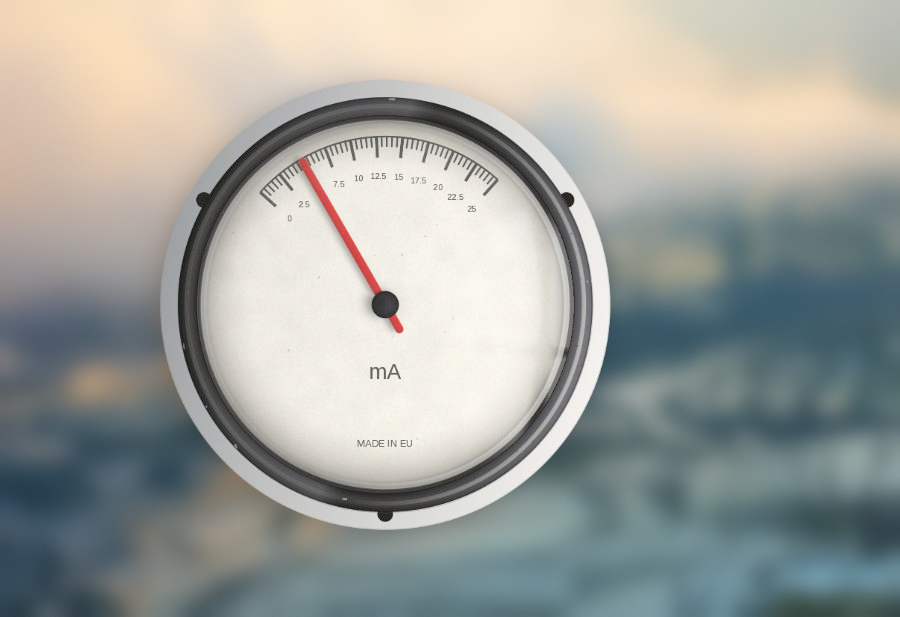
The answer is 5 mA
